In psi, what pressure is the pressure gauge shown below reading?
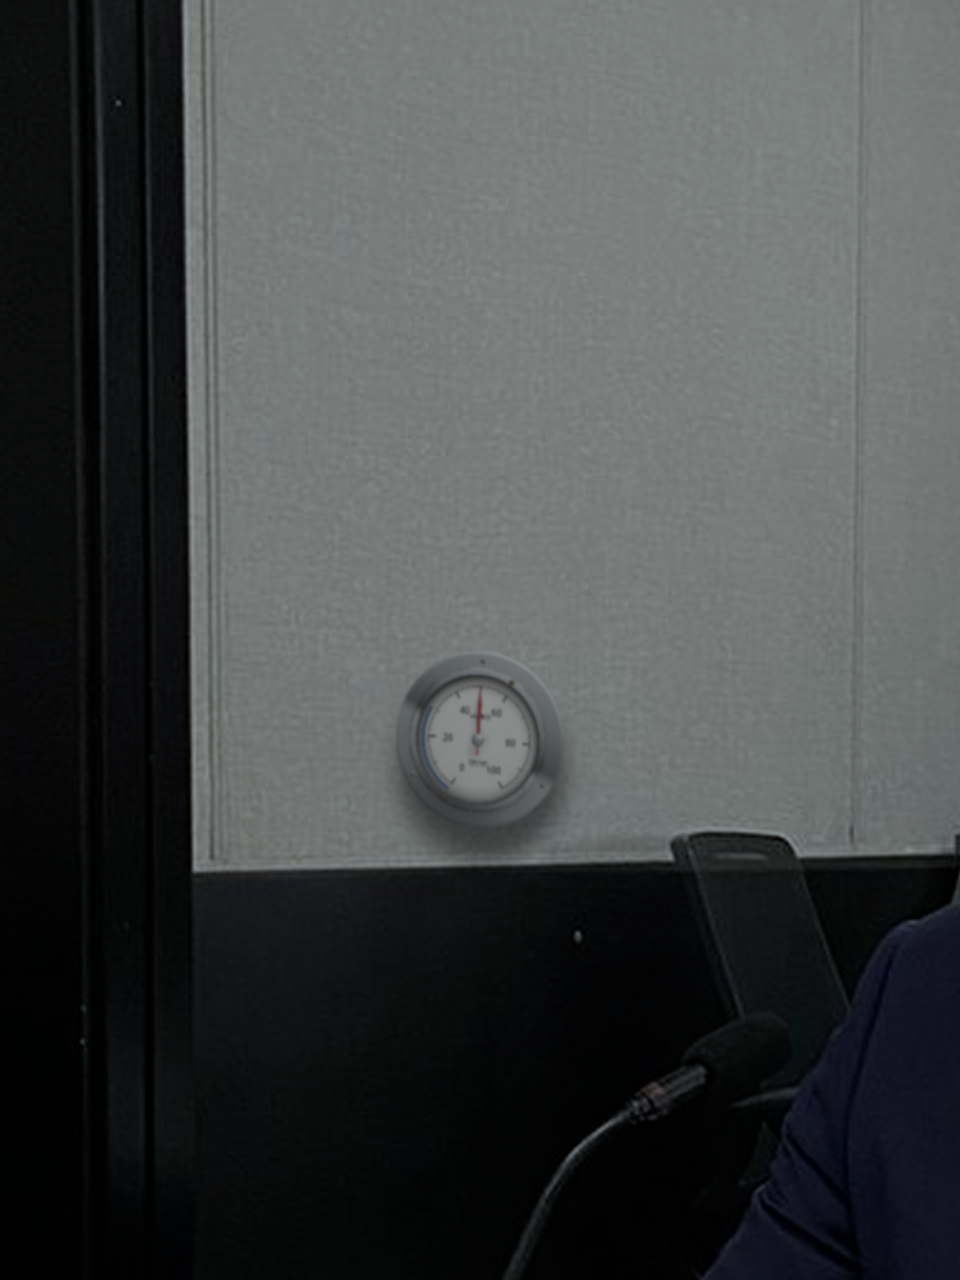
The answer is 50 psi
